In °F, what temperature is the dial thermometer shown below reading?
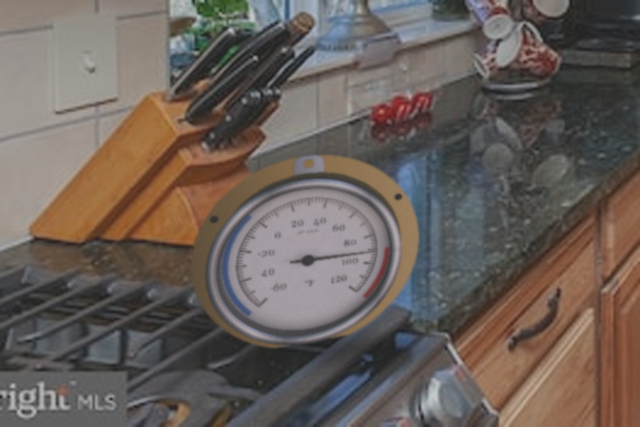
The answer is 90 °F
